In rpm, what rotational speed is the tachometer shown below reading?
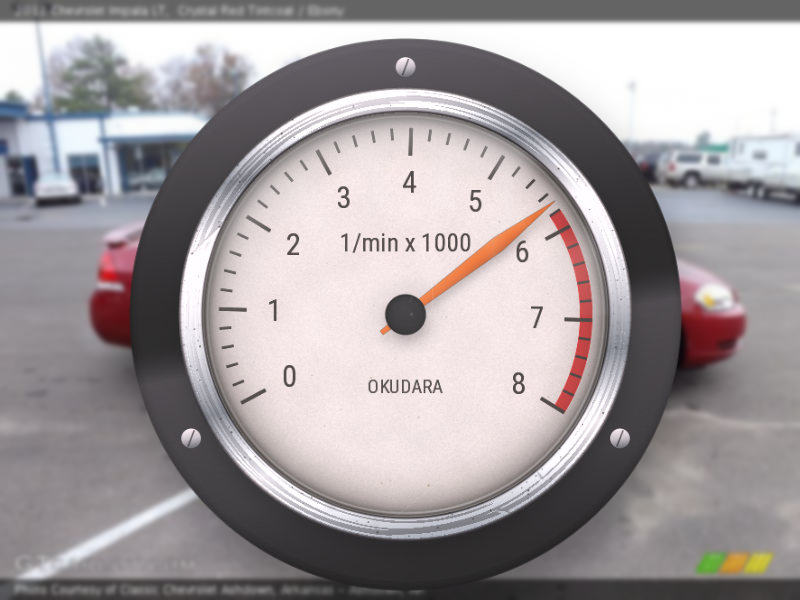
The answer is 5700 rpm
